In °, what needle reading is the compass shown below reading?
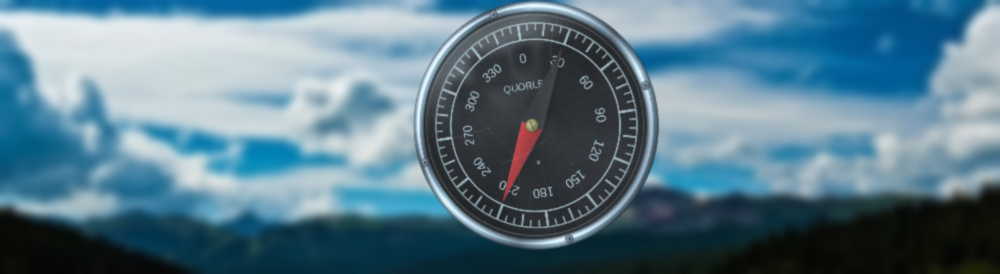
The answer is 210 °
